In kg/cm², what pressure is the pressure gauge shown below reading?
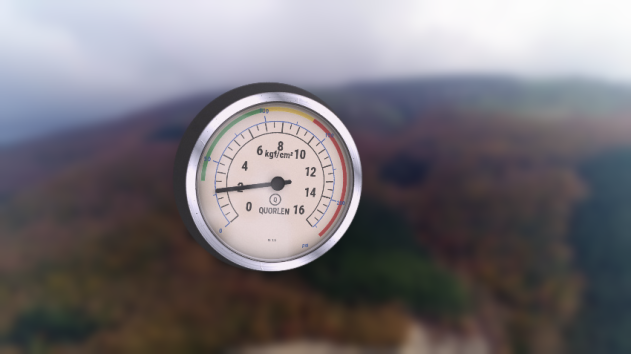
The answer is 2 kg/cm²
